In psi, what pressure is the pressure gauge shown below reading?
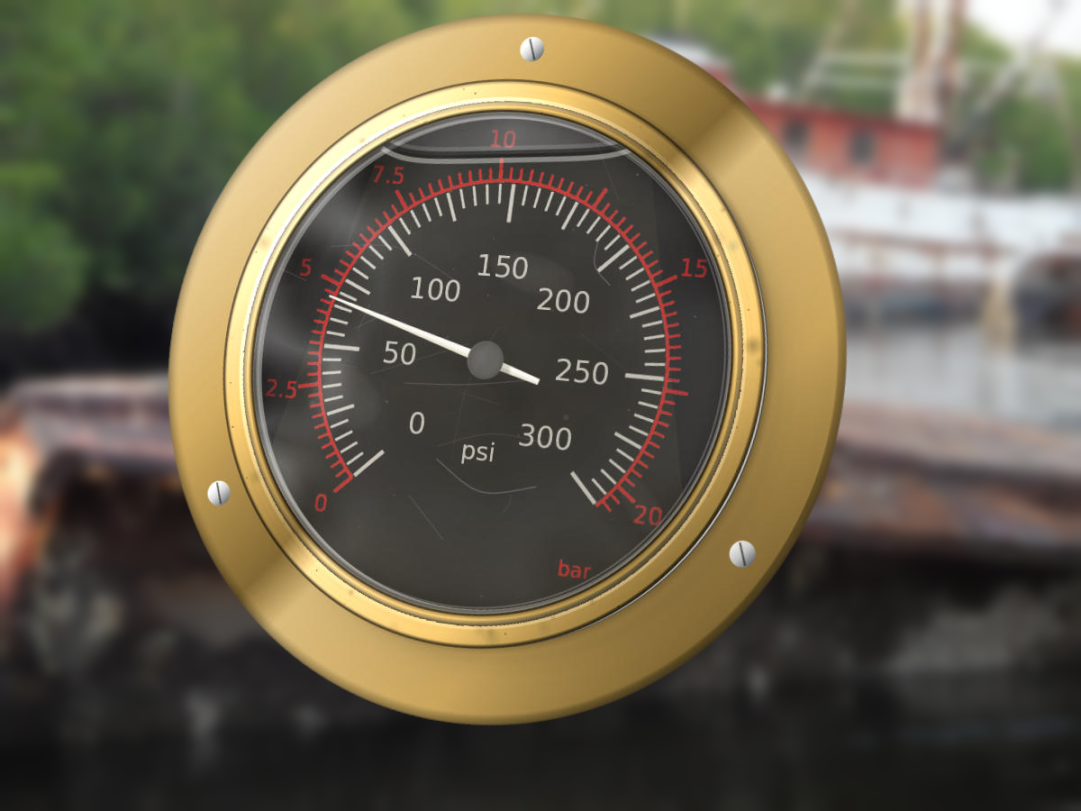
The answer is 67.5 psi
